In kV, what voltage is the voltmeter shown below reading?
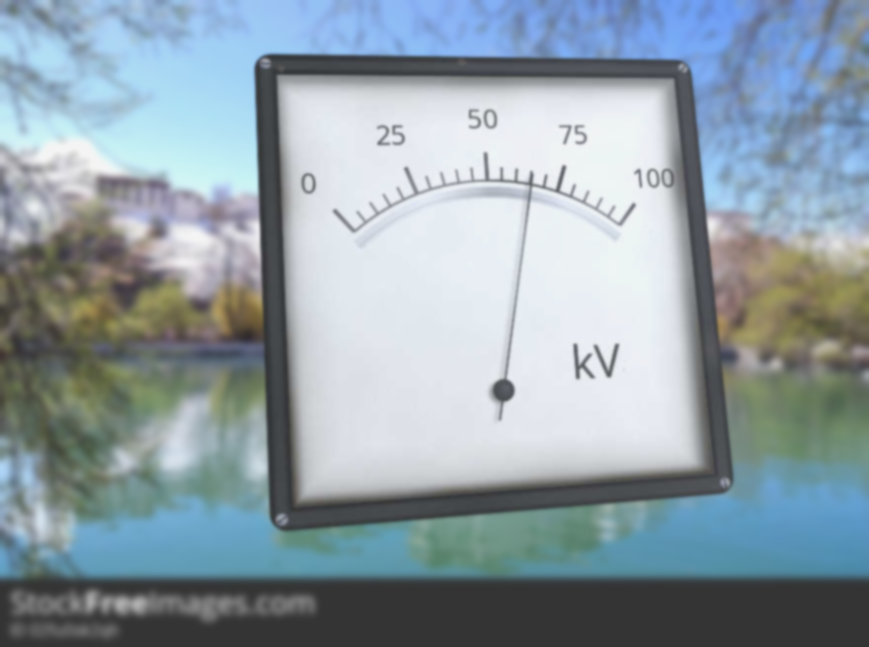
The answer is 65 kV
